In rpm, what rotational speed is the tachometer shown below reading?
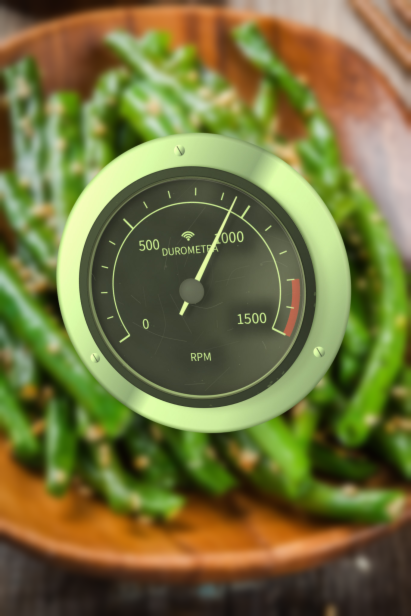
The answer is 950 rpm
